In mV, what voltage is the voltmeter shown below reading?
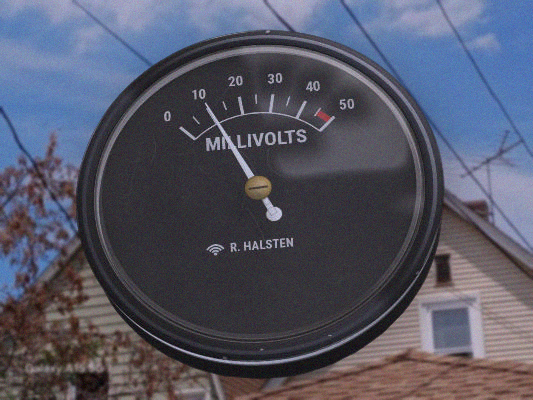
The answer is 10 mV
